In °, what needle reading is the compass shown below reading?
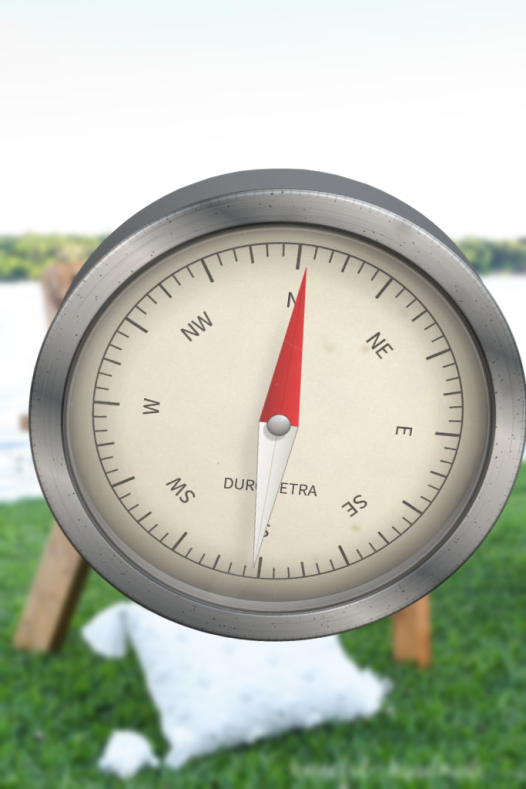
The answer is 2.5 °
